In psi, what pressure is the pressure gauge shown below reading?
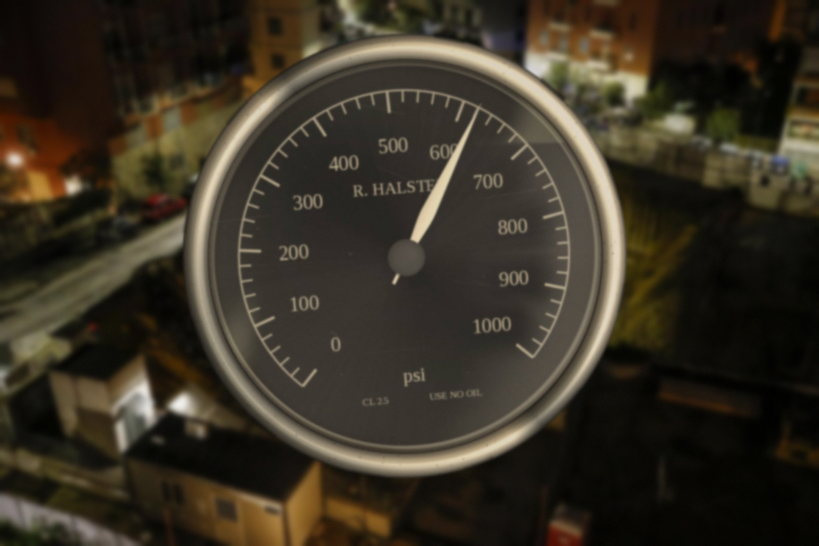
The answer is 620 psi
